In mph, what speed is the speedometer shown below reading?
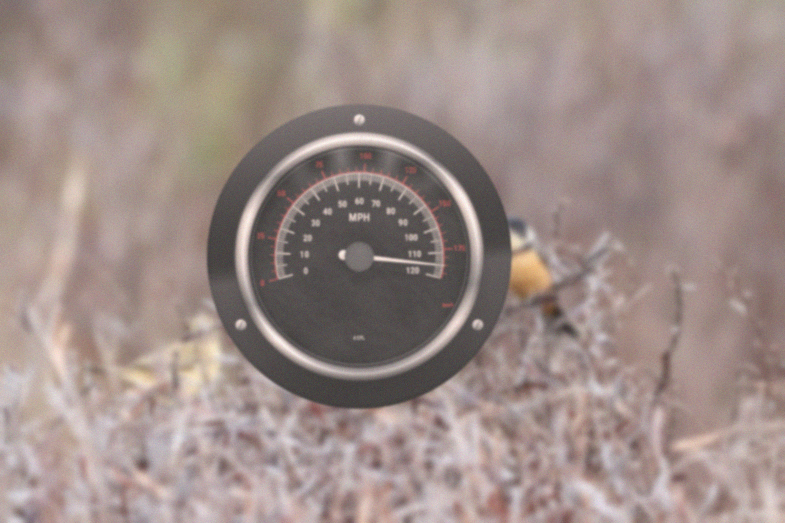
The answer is 115 mph
